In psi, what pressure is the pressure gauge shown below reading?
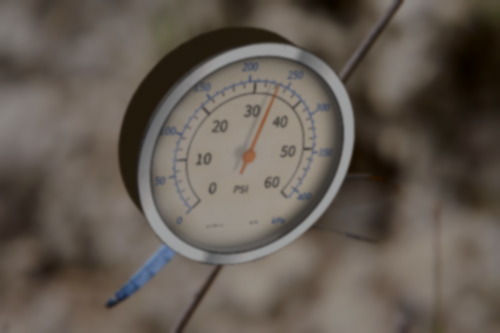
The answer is 34 psi
